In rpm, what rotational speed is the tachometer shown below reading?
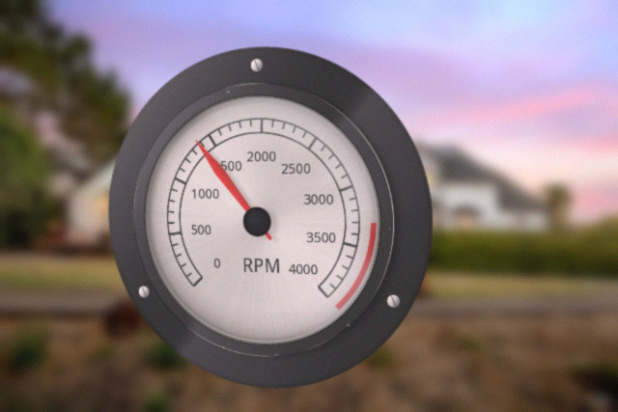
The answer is 1400 rpm
